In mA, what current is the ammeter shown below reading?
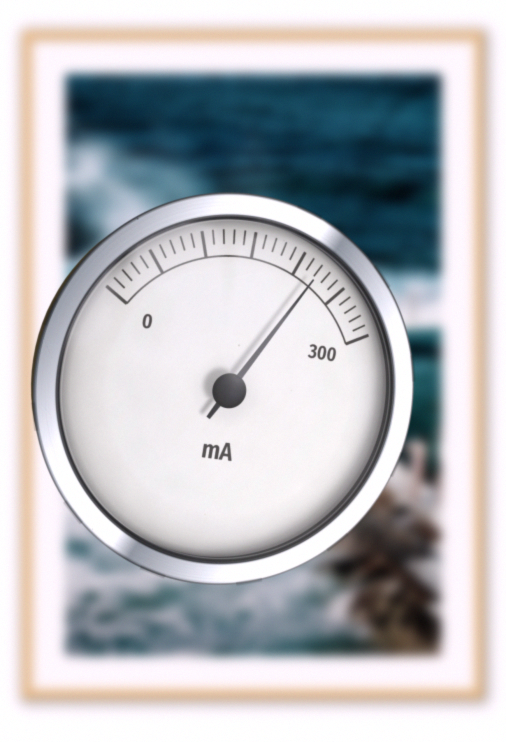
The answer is 220 mA
